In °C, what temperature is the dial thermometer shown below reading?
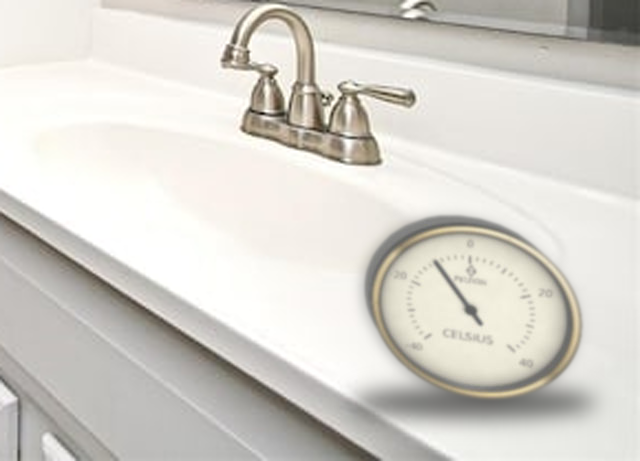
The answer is -10 °C
